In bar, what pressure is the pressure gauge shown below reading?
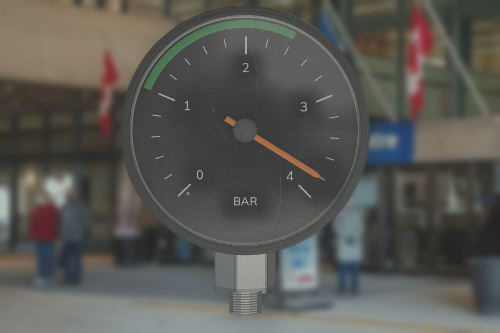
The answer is 3.8 bar
